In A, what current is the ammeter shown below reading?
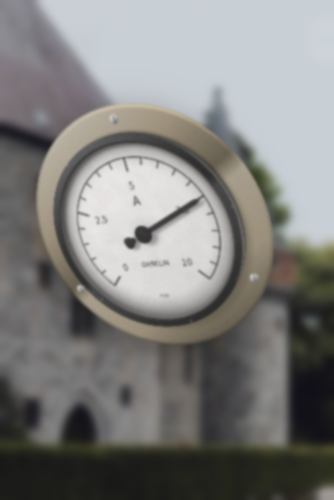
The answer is 7.5 A
